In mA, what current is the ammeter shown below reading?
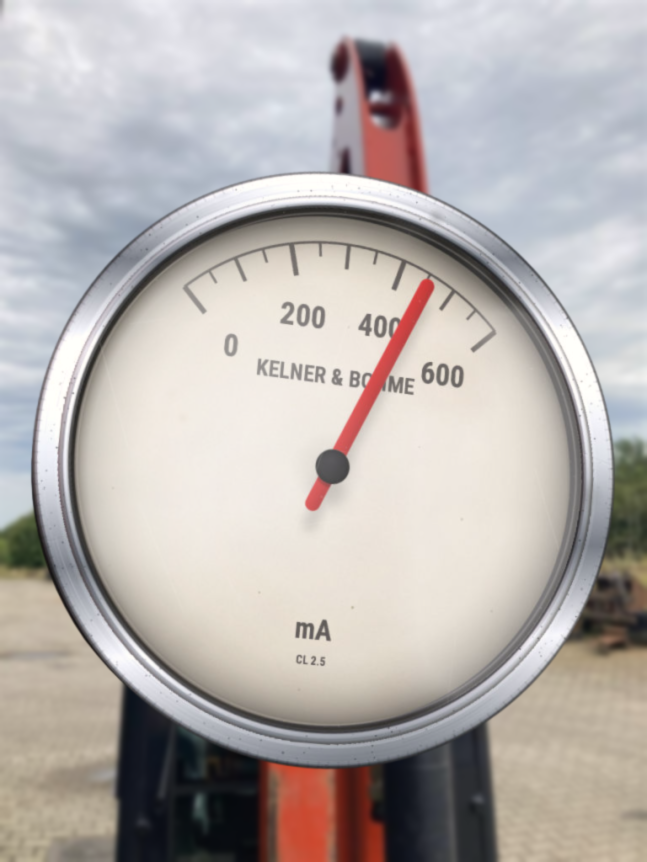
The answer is 450 mA
